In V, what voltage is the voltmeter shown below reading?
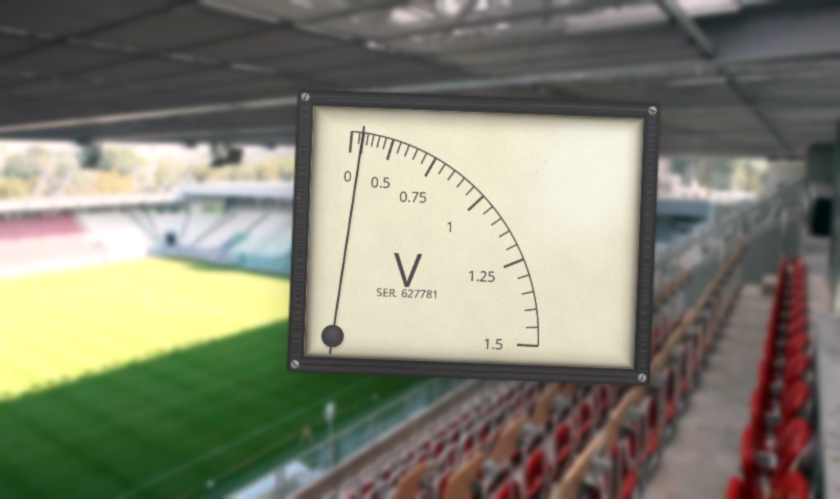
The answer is 0.25 V
